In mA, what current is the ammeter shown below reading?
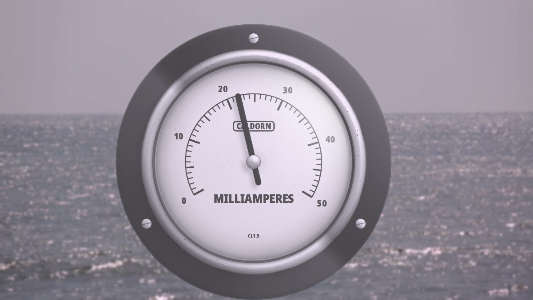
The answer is 22 mA
